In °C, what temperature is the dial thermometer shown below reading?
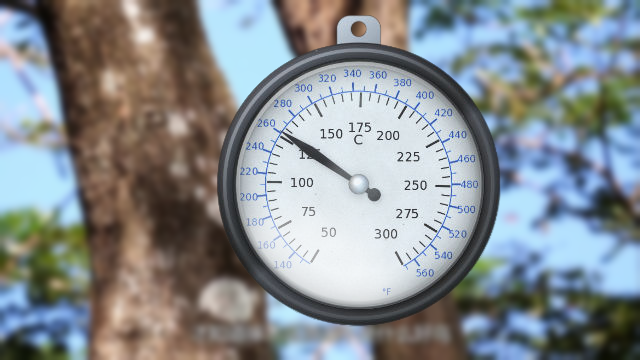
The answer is 127.5 °C
